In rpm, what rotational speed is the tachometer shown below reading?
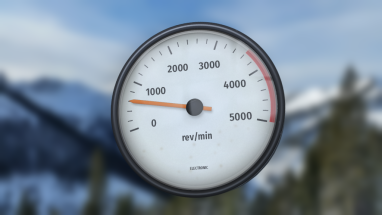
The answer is 600 rpm
